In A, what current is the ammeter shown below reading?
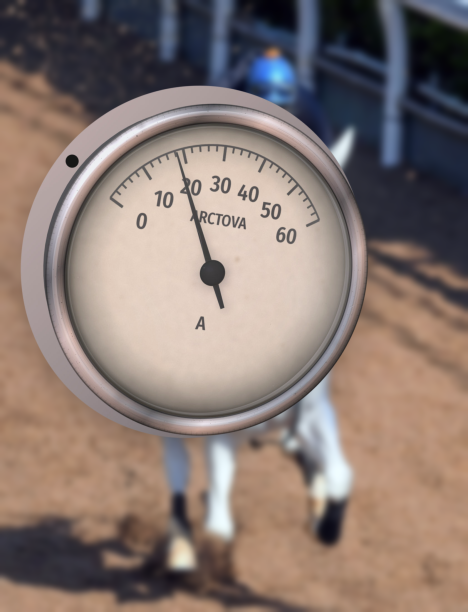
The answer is 18 A
